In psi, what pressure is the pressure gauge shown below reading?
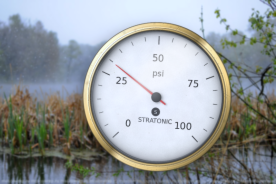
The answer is 30 psi
